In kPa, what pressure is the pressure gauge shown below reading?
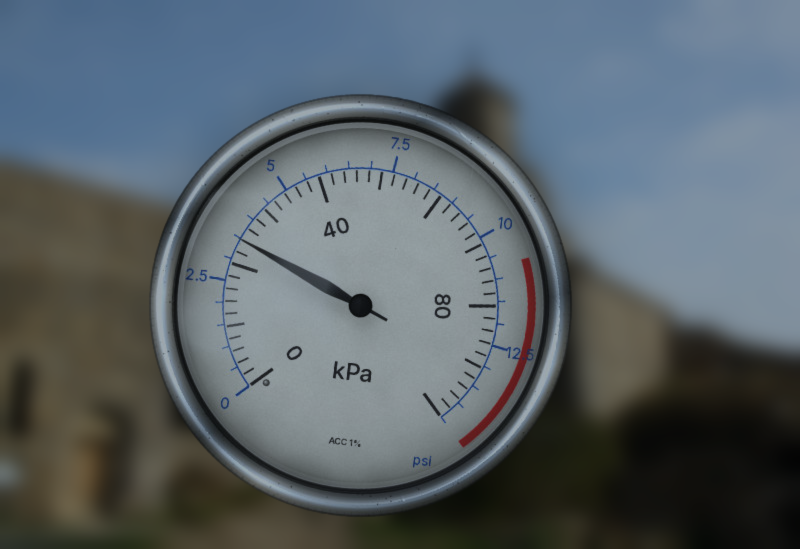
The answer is 24 kPa
